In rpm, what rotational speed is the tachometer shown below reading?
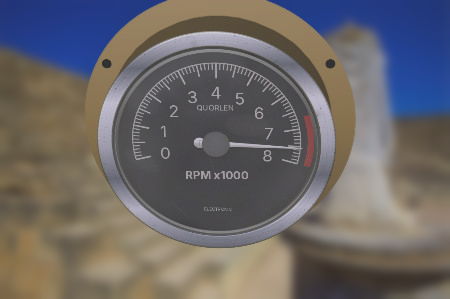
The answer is 7500 rpm
